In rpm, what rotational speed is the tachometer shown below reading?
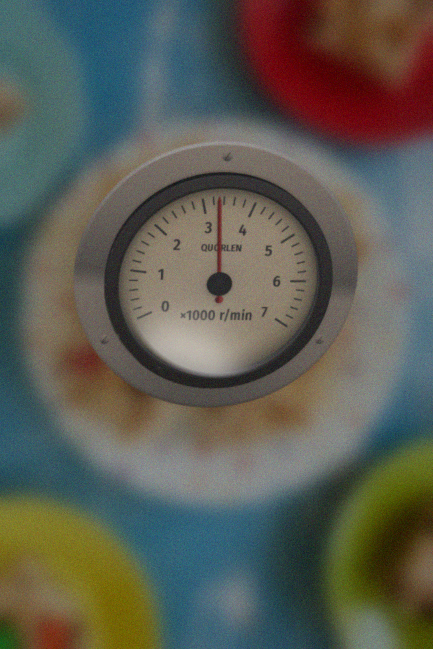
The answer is 3300 rpm
